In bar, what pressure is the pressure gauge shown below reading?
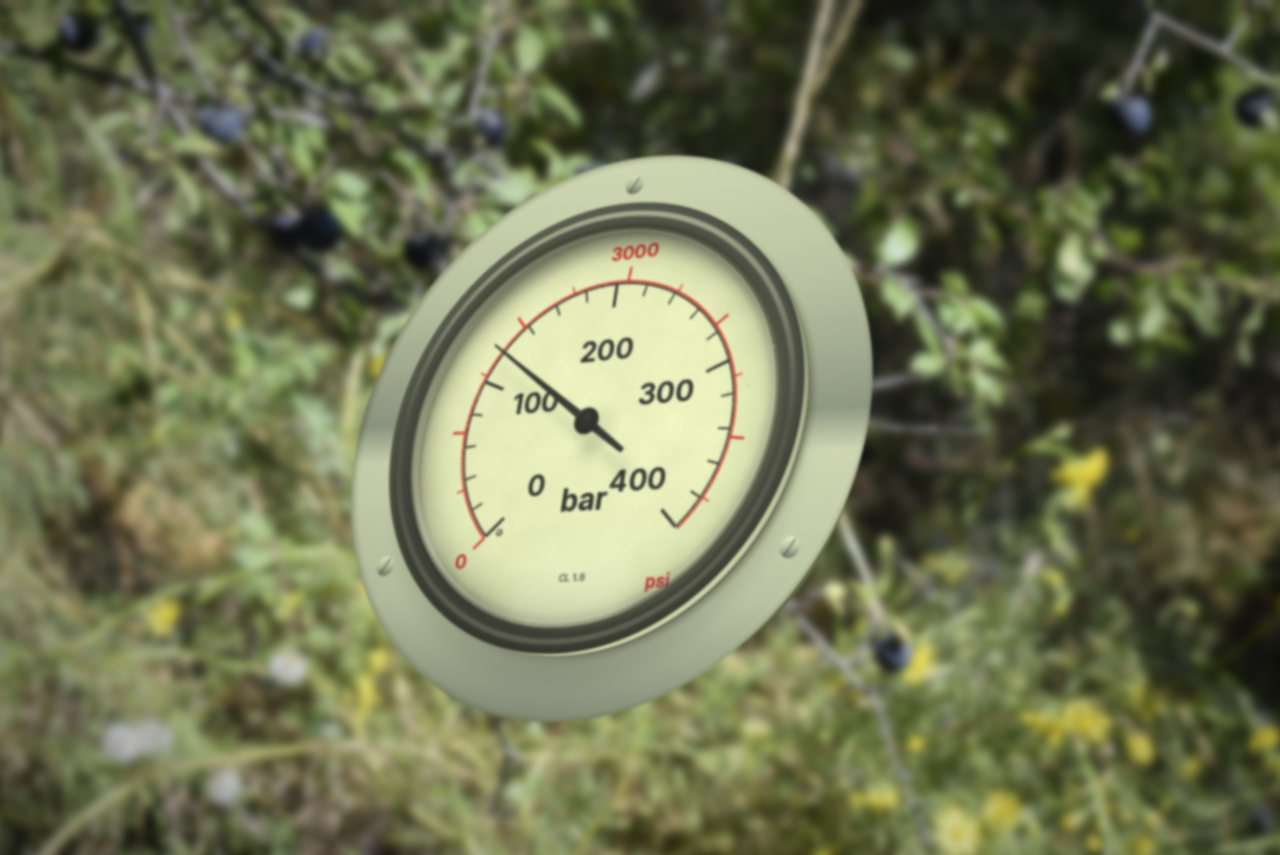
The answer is 120 bar
